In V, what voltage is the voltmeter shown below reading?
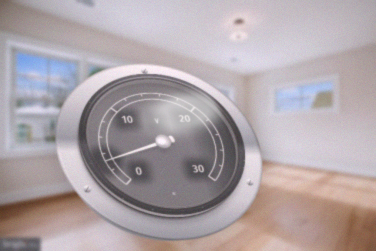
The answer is 3 V
